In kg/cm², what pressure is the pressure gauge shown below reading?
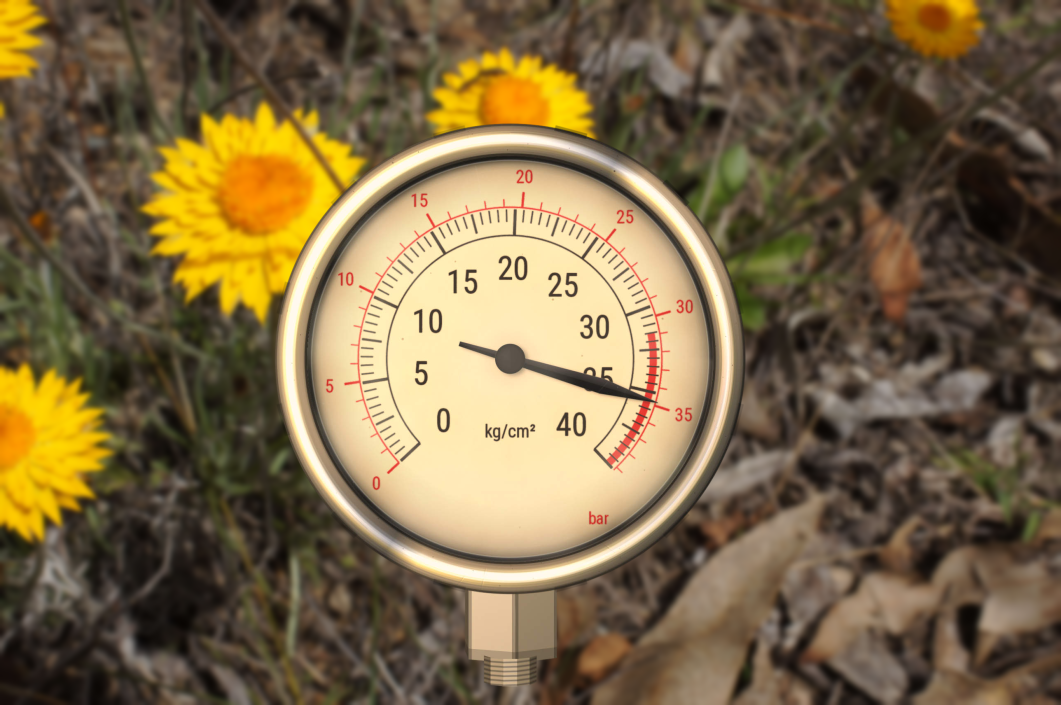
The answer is 35.5 kg/cm²
